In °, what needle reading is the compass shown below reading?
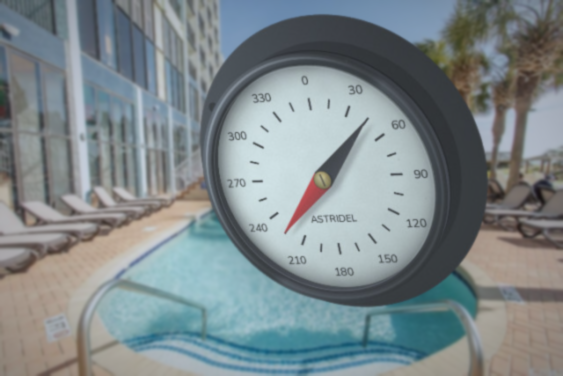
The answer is 225 °
